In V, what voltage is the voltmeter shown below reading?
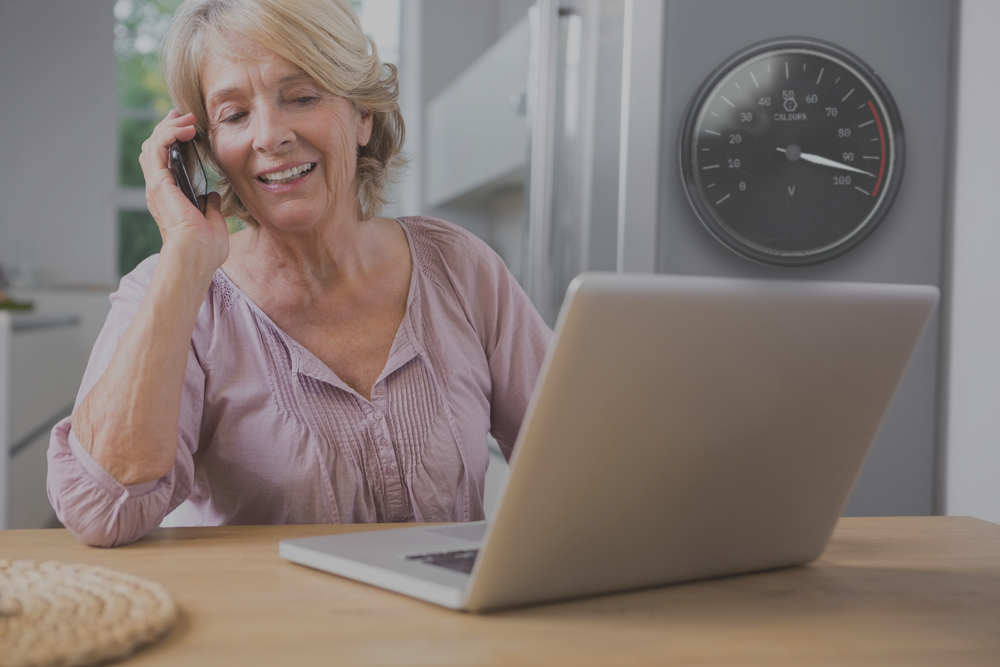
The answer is 95 V
